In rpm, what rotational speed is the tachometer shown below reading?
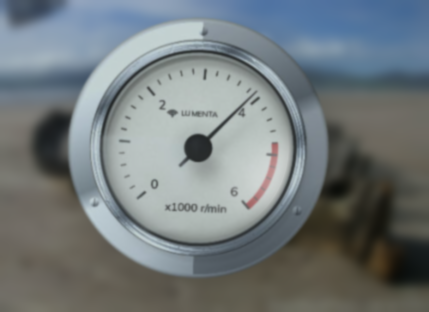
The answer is 3900 rpm
